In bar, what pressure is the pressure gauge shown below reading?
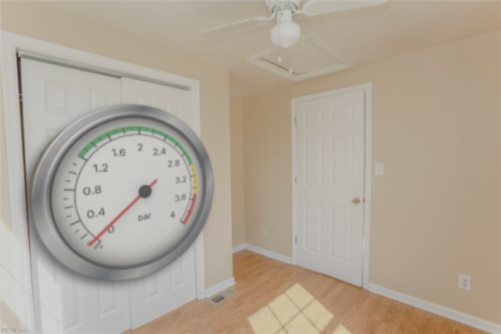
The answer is 0.1 bar
